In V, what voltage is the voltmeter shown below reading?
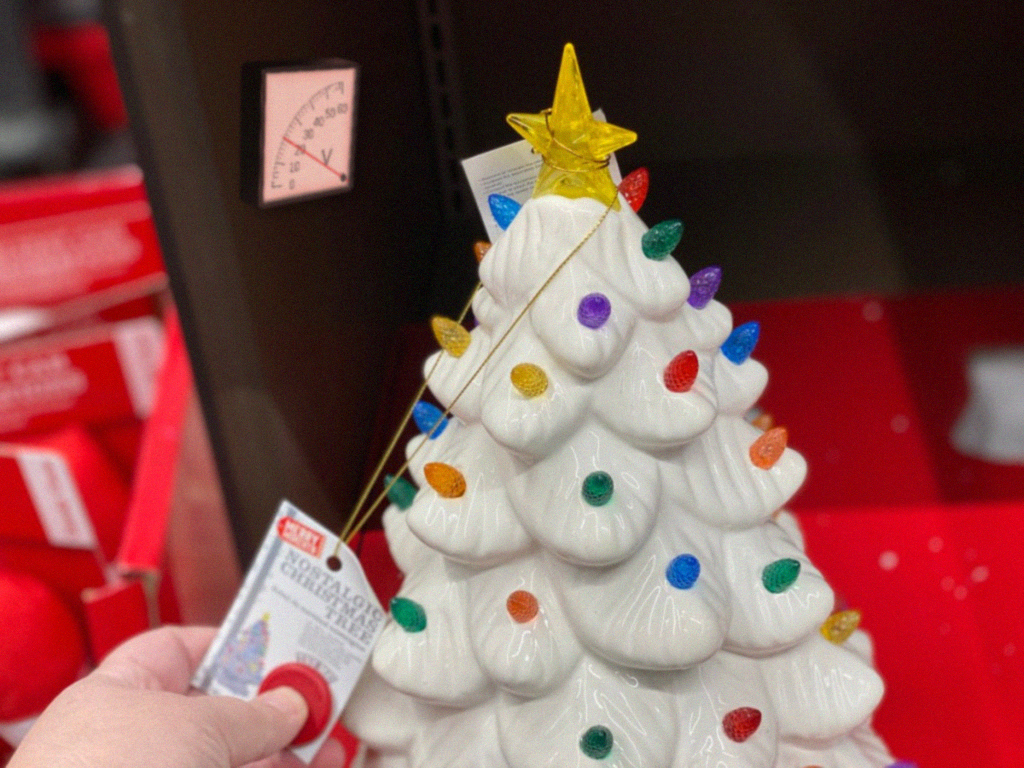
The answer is 20 V
